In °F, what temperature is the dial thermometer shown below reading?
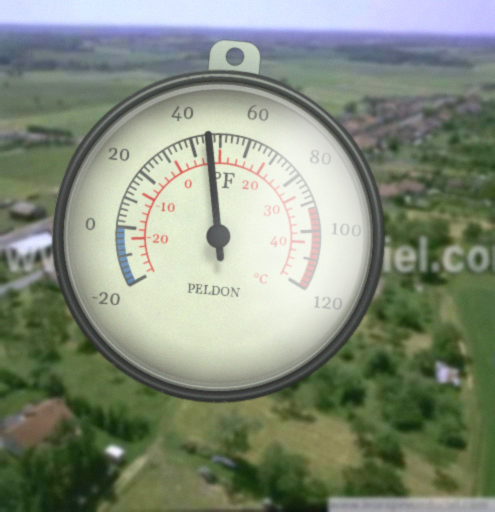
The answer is 46 °F
